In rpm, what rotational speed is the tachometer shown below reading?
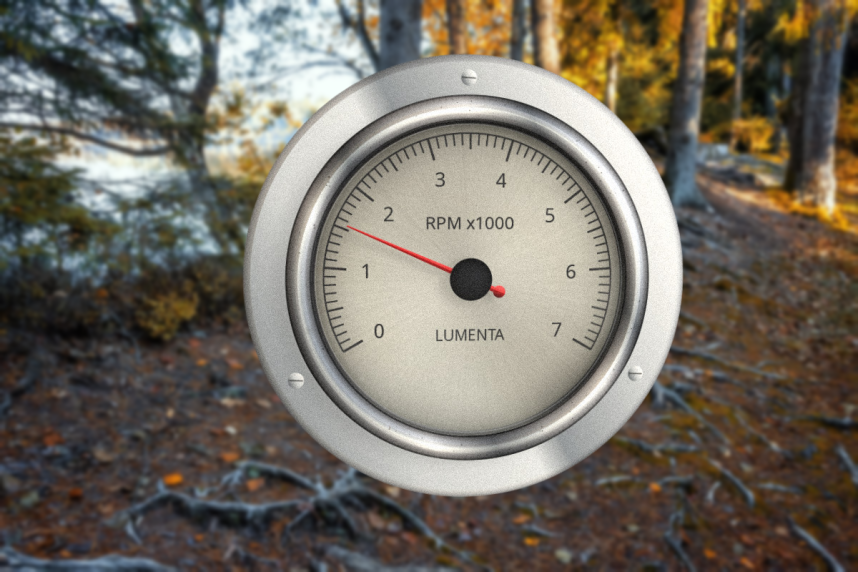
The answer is 1550 rpm
